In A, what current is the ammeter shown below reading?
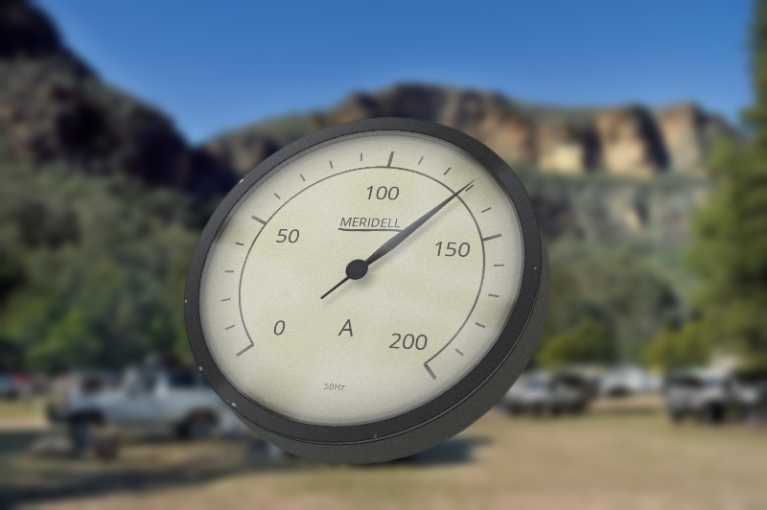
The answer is 130 A
